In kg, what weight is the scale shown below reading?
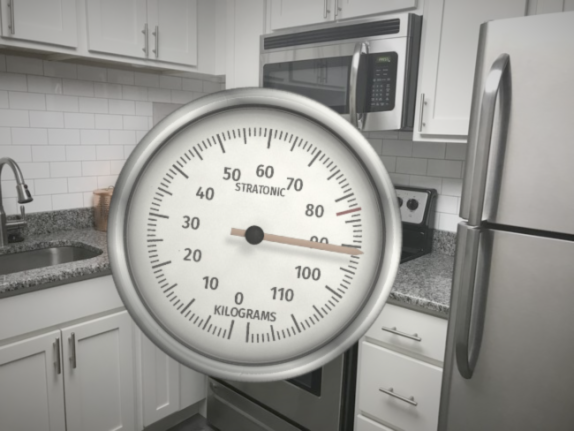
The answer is 91 kg
